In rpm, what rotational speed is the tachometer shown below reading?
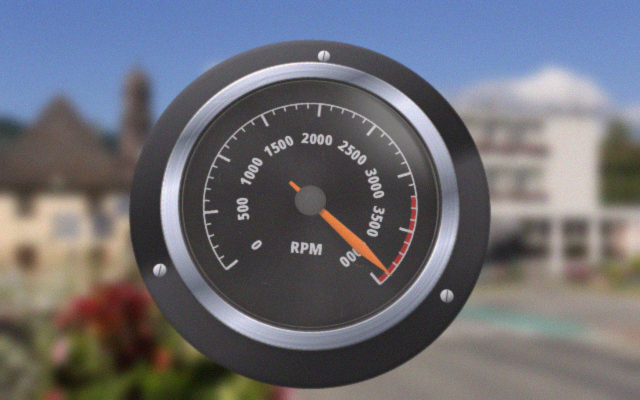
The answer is 3900 rpm
